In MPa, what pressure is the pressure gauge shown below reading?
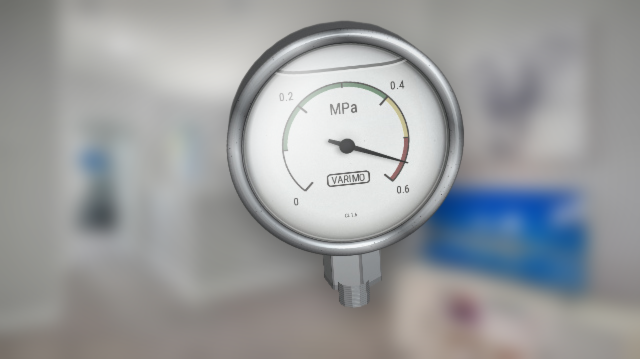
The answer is 0.55 MPa
